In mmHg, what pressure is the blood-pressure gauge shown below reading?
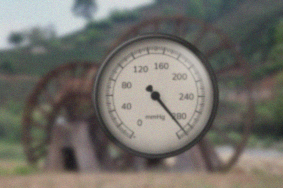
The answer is 290 mmHg
